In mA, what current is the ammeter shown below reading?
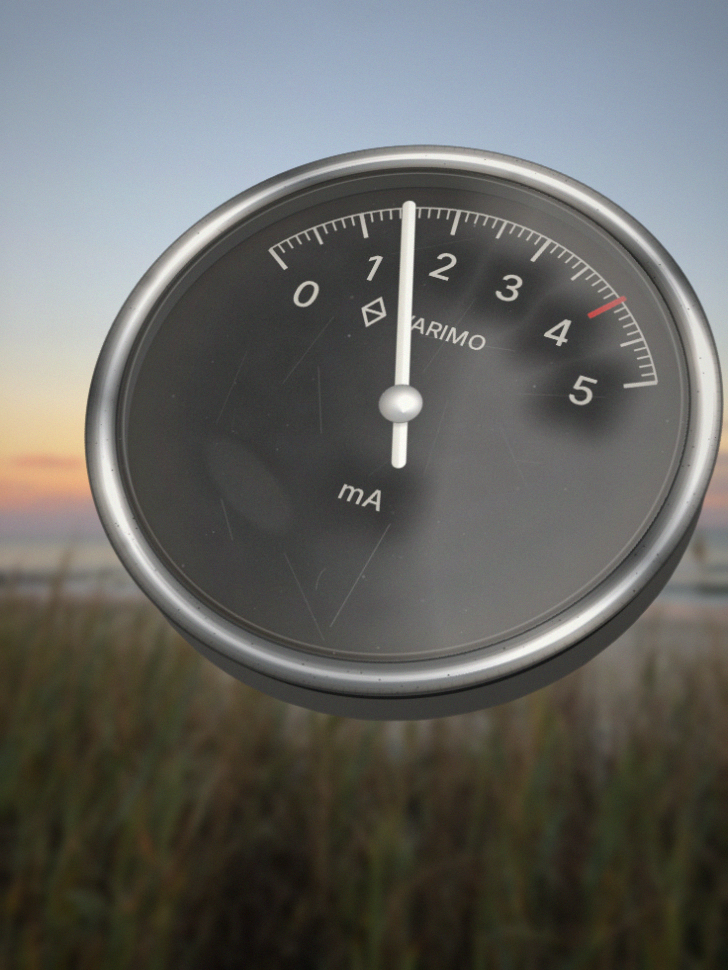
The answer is 1.5 mA
